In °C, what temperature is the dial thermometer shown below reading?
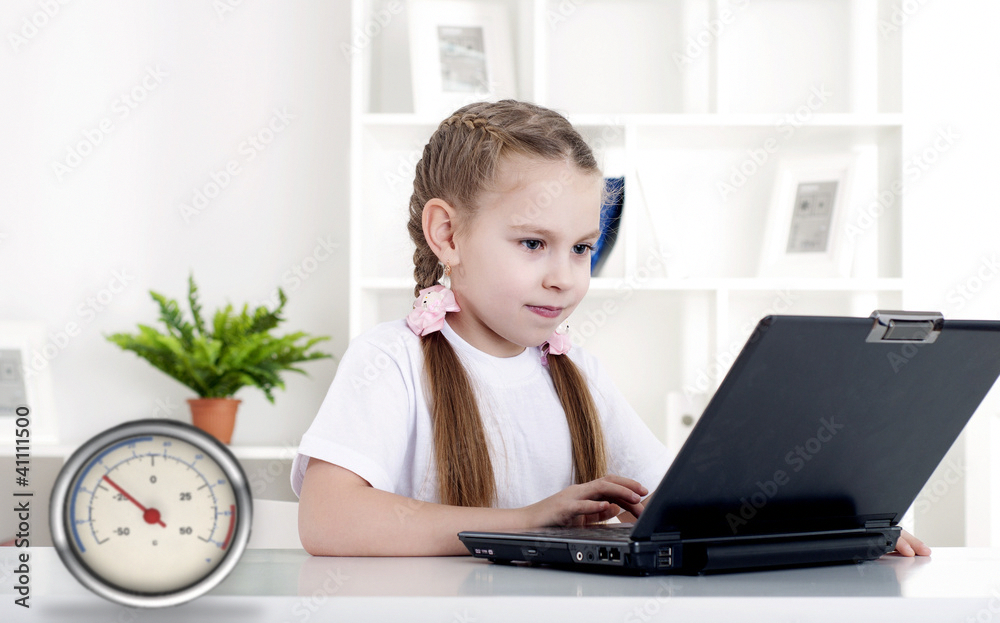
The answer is -20 °C
